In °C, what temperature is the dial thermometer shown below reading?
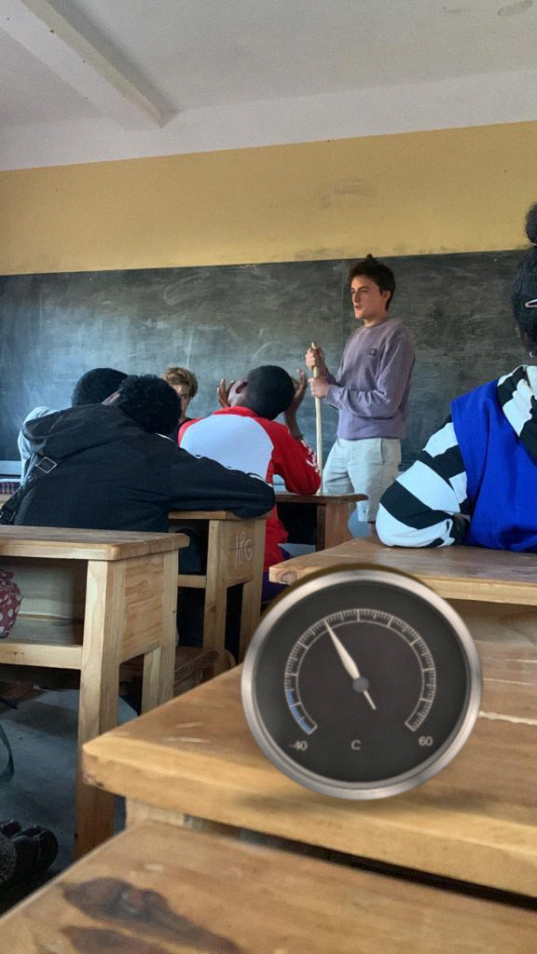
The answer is 0 °C
